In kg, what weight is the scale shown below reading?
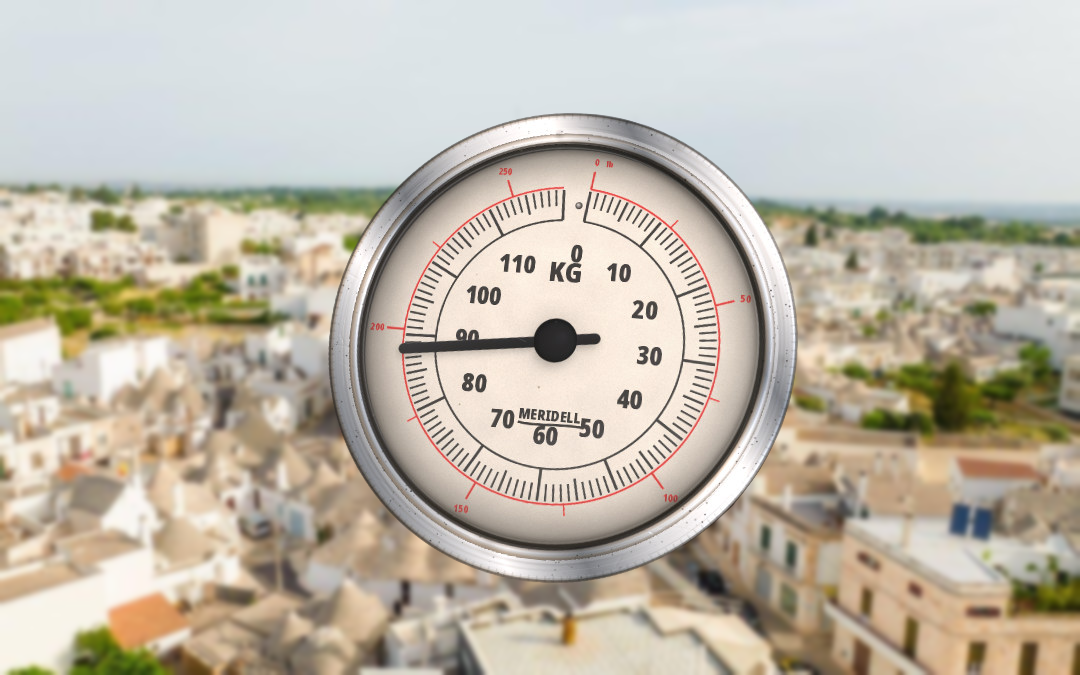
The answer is 88 kg
